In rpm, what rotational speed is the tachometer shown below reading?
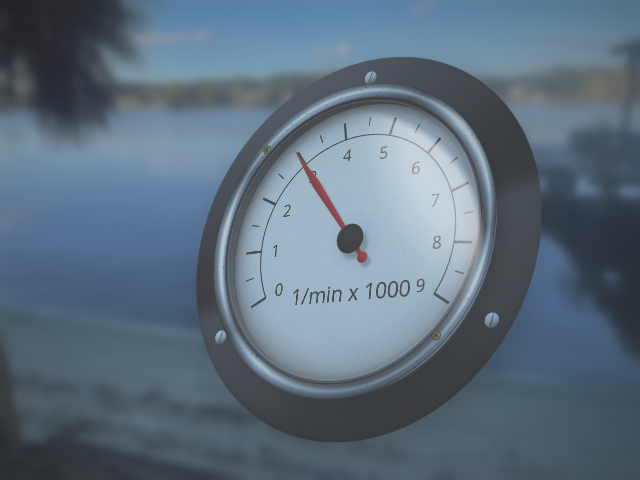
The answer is 3000 rpm
